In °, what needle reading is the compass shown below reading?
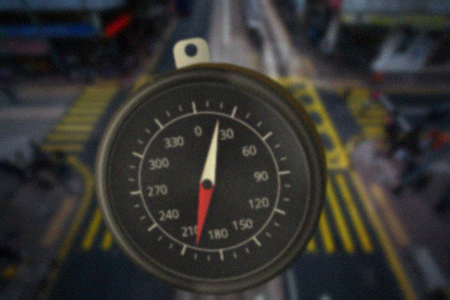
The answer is 200 °
